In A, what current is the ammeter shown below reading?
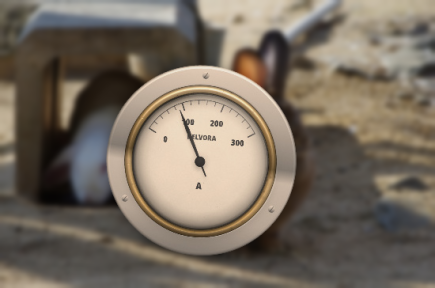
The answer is 90 A
